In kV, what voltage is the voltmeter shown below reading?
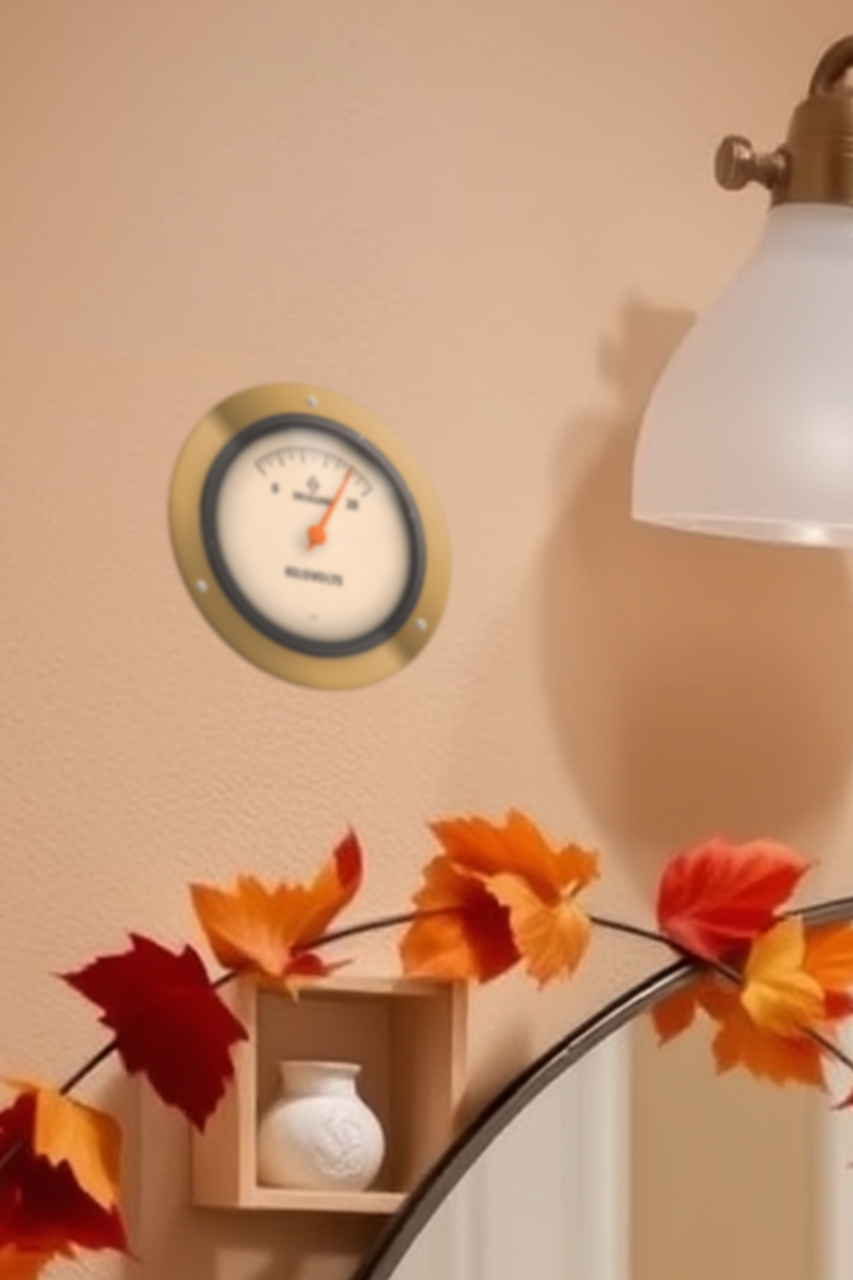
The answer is 16 kV
